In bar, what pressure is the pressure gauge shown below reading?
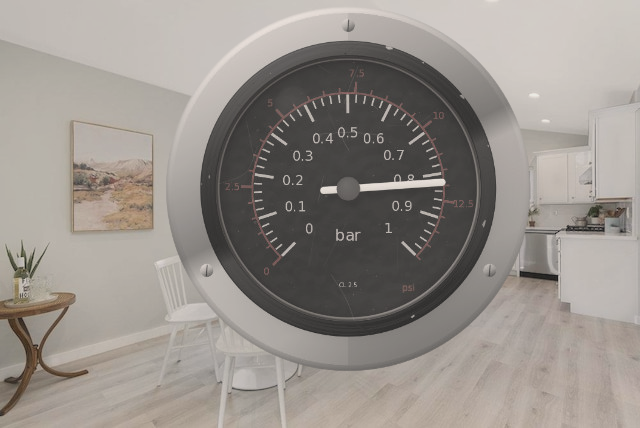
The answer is 0.82 bar
